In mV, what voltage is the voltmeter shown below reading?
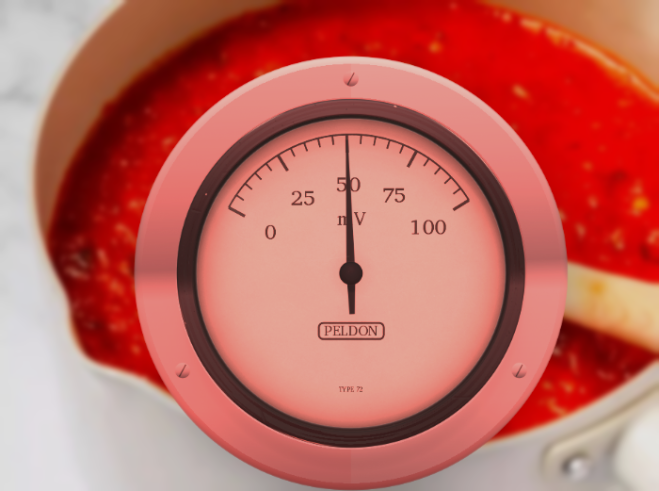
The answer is 50 mV
